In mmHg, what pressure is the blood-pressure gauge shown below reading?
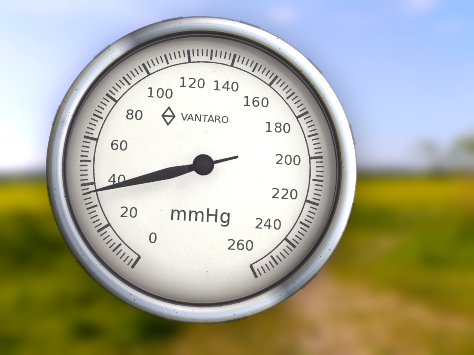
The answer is 36 mmHg
